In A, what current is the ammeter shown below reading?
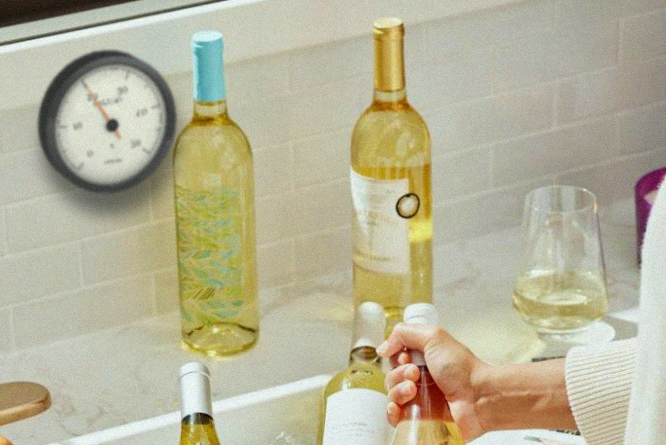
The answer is 20 A
